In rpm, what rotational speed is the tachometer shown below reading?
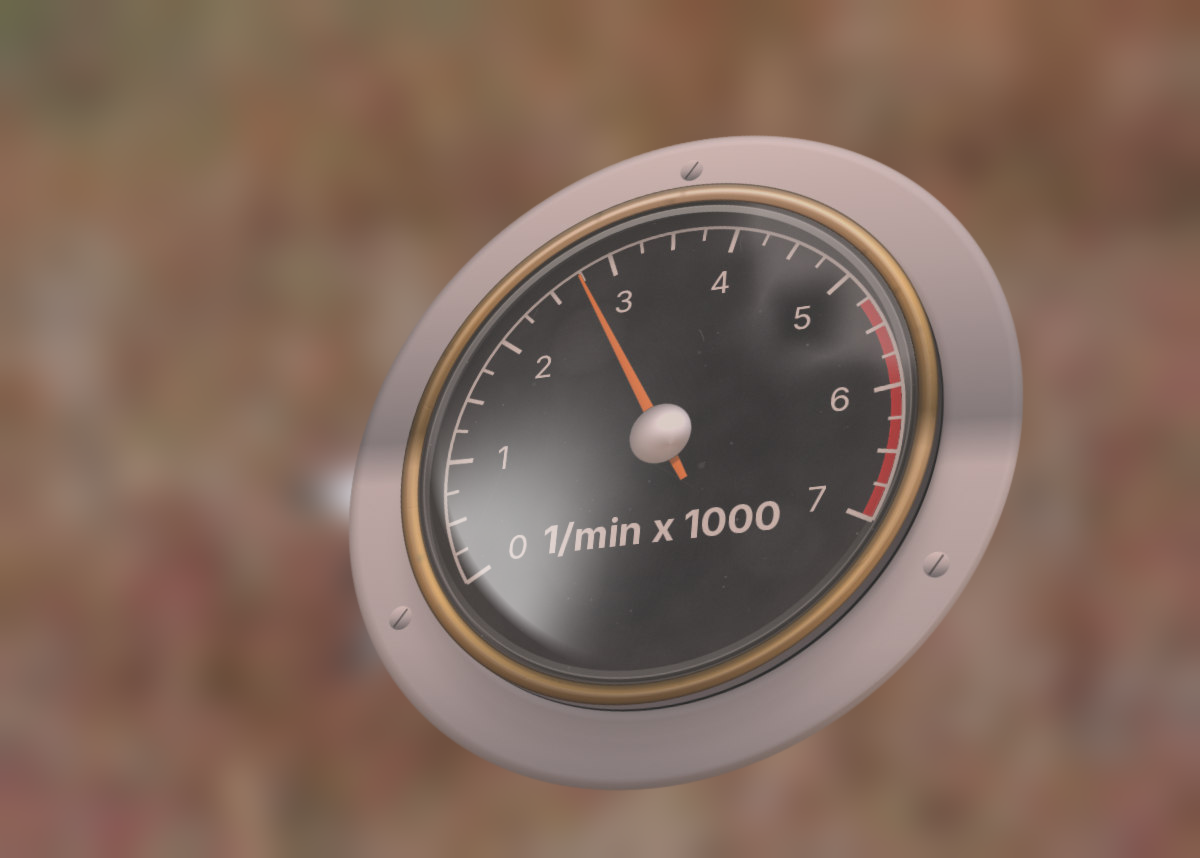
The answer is 2750 rpm
